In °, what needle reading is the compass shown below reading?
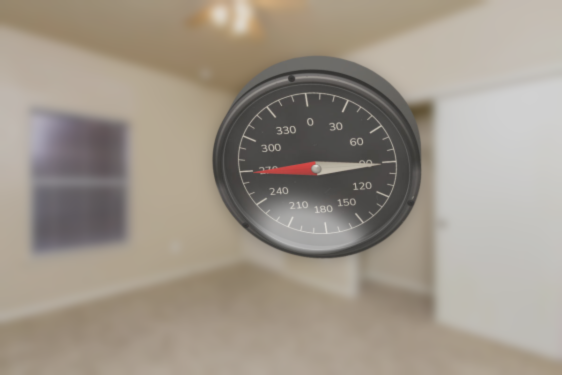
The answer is 270 °
